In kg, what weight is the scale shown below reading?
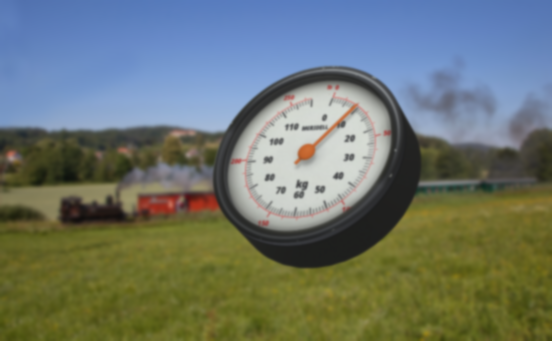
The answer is 10 kg
